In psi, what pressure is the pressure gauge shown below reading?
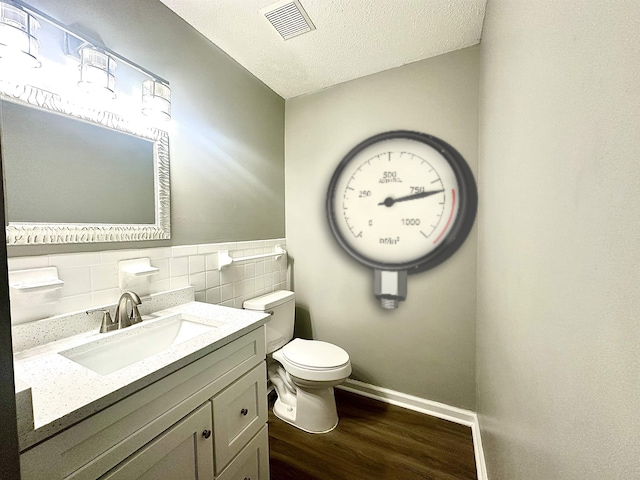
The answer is 800 psi
